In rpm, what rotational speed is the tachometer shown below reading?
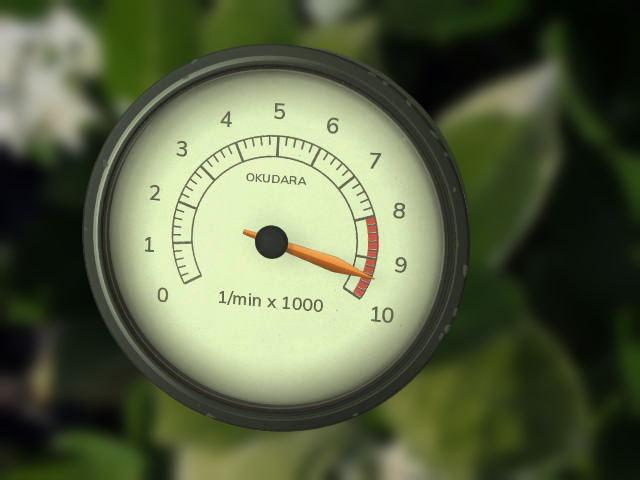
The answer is 9400 rpm
